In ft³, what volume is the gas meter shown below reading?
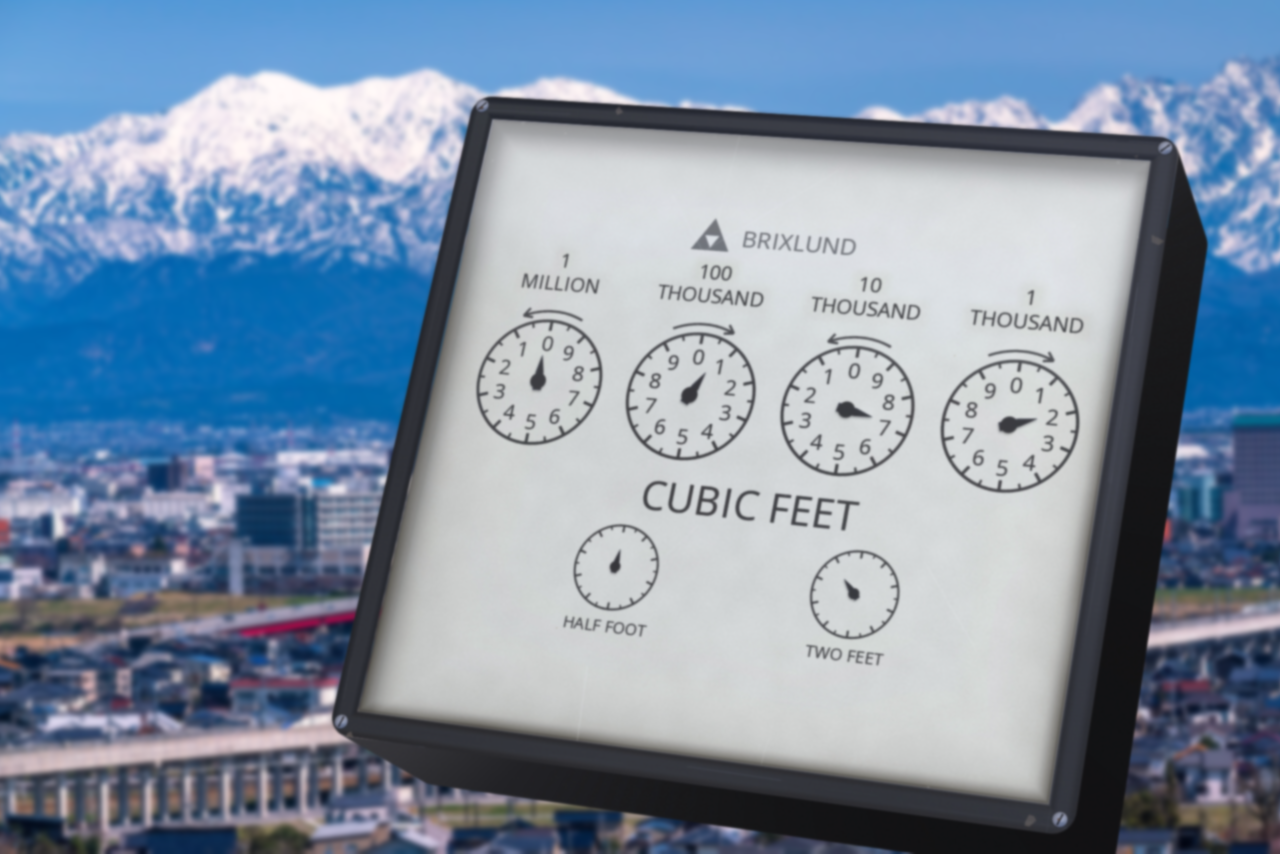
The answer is 7200 ft³
